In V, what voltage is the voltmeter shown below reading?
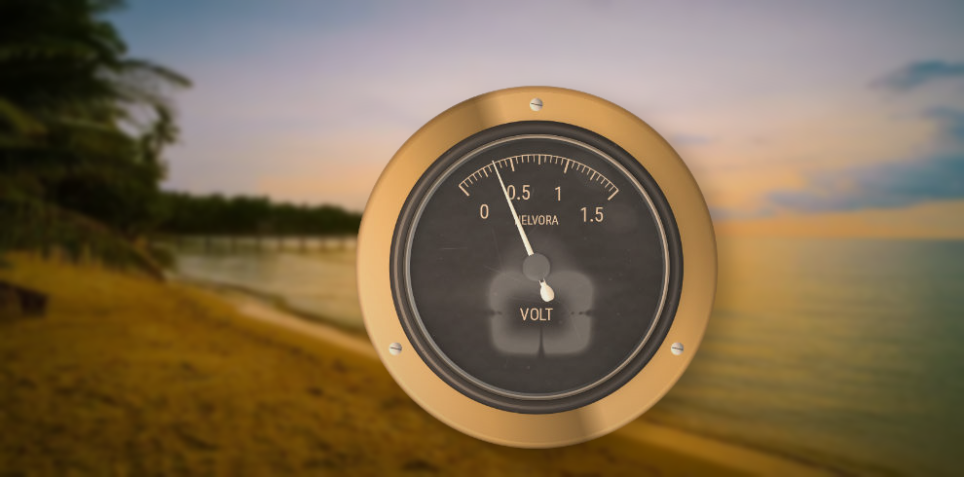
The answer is 0.35 V
